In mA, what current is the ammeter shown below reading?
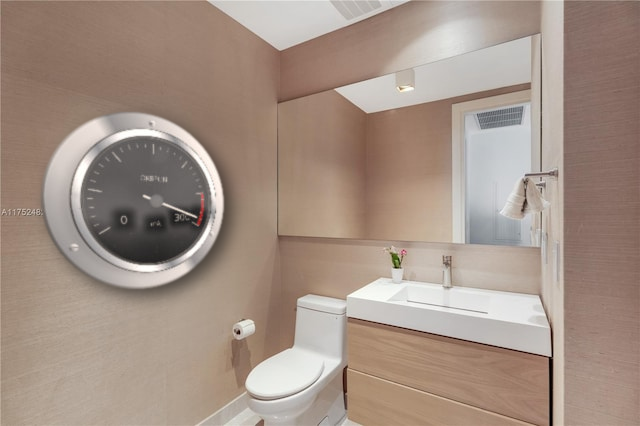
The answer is 290 mA
